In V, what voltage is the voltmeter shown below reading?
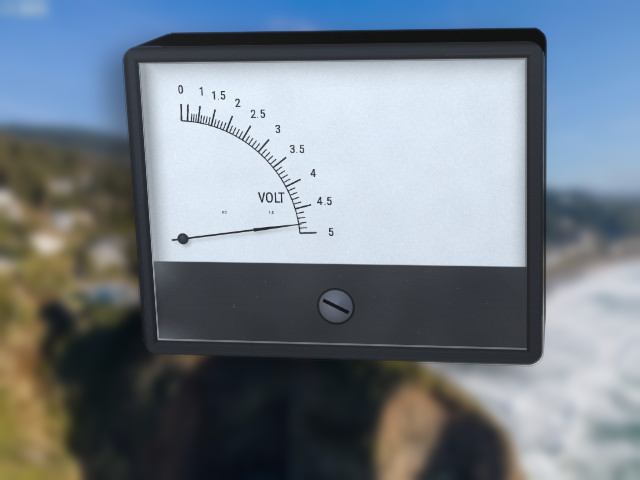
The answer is 4.8 V
